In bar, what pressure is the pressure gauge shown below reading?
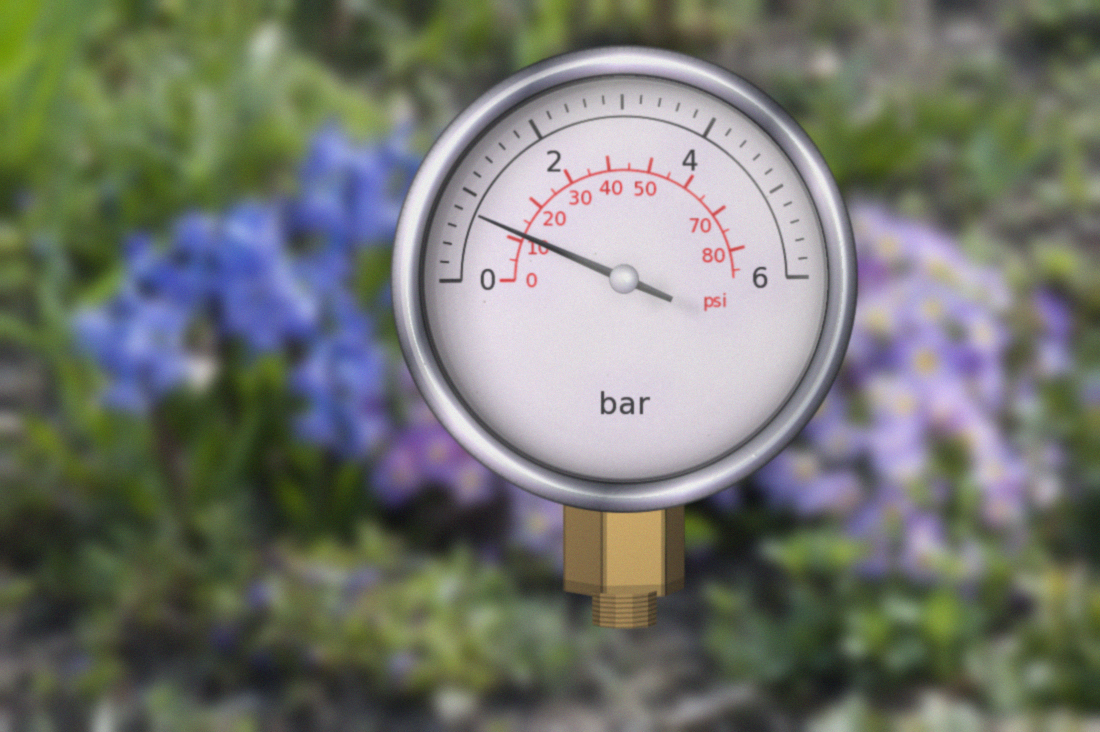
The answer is 0.8 bar
